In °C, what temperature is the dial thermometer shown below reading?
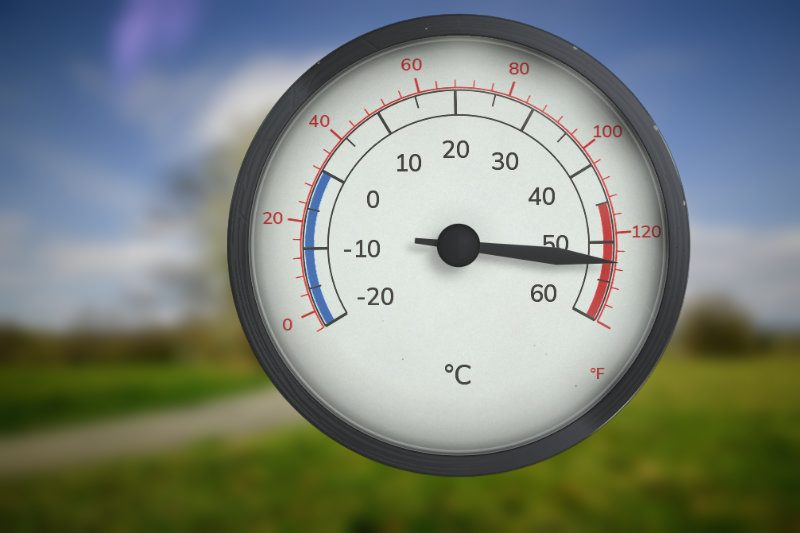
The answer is 52.5 °C
